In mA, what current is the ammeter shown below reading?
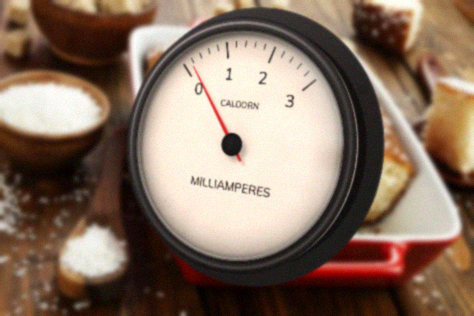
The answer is 0.2 mA
